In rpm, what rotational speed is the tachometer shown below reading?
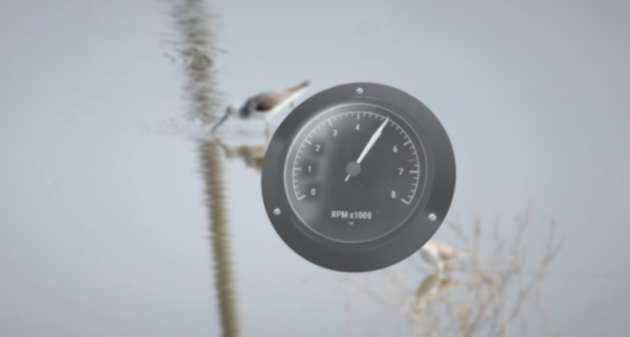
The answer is 5000 rpm
